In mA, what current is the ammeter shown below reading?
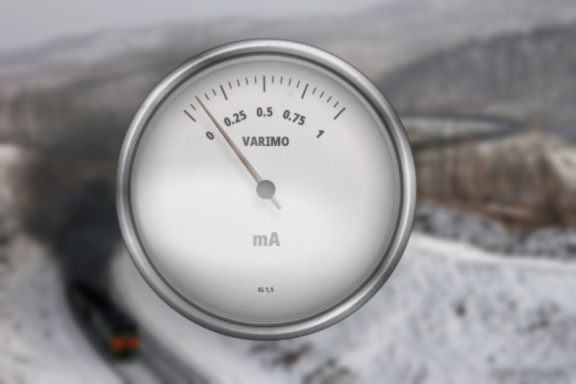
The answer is 0.1 mA
